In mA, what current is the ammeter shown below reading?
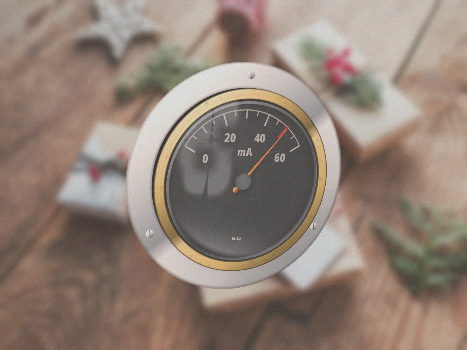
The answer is 50 mA
